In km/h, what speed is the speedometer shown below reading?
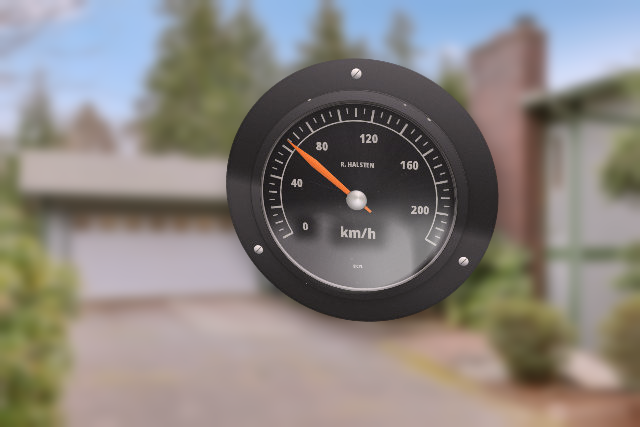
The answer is 65 km/h
